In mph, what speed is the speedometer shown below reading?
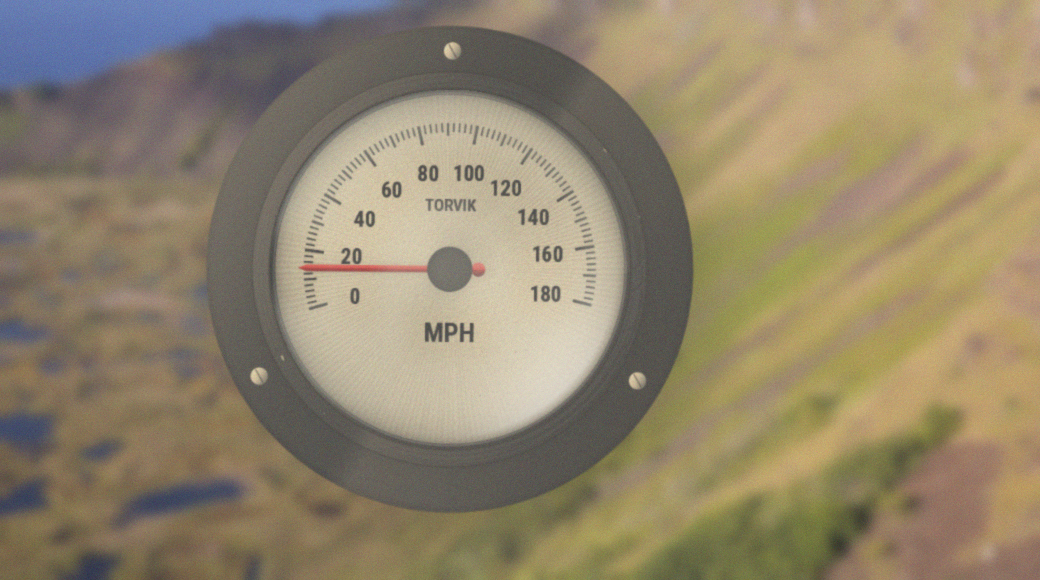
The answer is 14 mph
